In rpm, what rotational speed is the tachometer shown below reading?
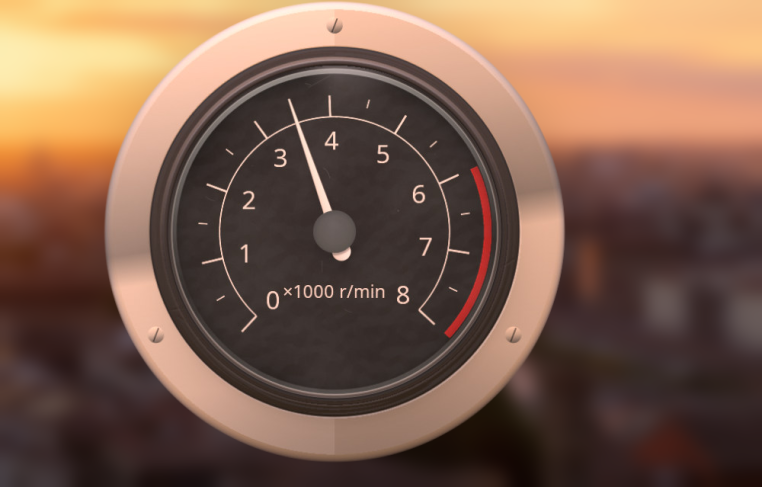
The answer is 3500 rpm
